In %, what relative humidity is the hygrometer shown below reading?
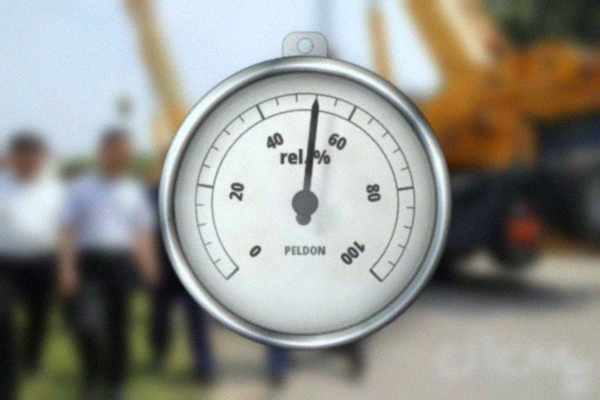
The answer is 52 %
